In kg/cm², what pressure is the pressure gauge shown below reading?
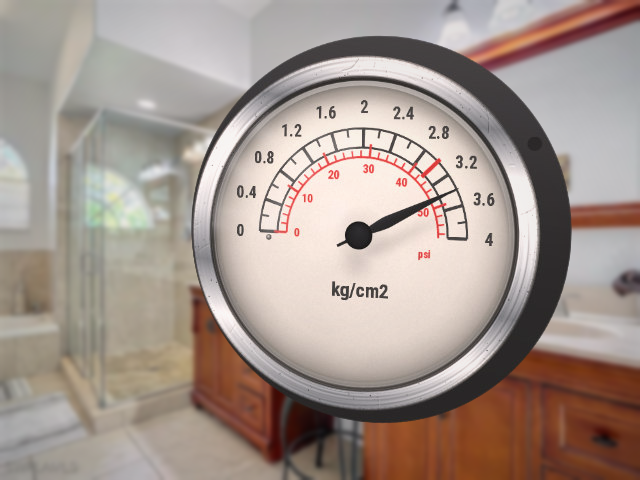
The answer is 3.4 kg/cm²
